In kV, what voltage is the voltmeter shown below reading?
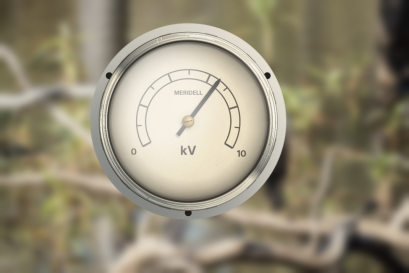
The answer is 6.5 kV
